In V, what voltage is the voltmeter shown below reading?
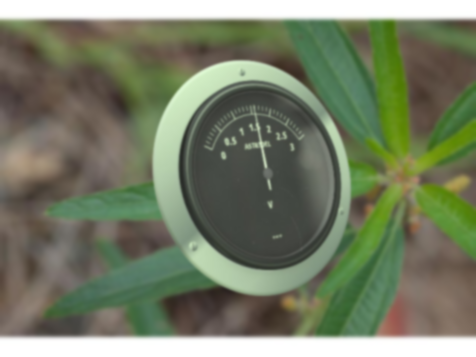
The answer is 1.5 V
